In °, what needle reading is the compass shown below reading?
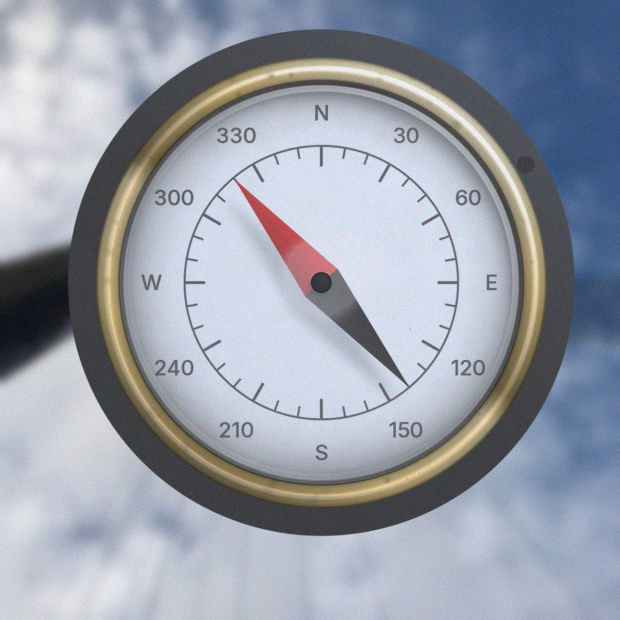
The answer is 320 °
